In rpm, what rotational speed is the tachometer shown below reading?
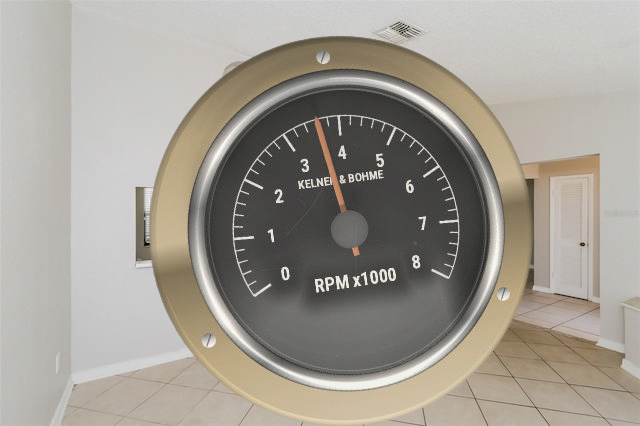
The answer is 3600 rpm
